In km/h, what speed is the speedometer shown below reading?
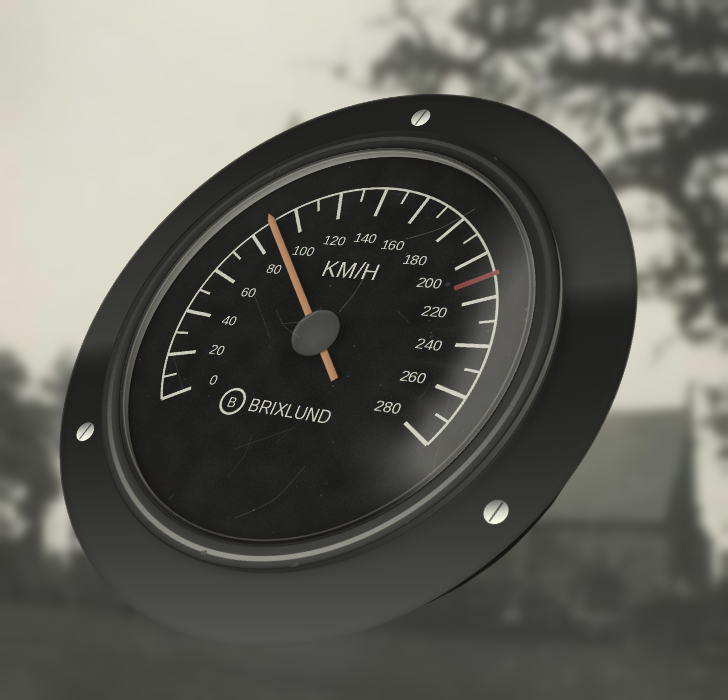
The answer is 90 km/h
